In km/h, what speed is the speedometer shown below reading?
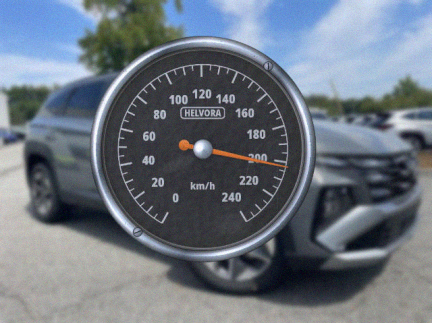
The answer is 202.5 km/h
